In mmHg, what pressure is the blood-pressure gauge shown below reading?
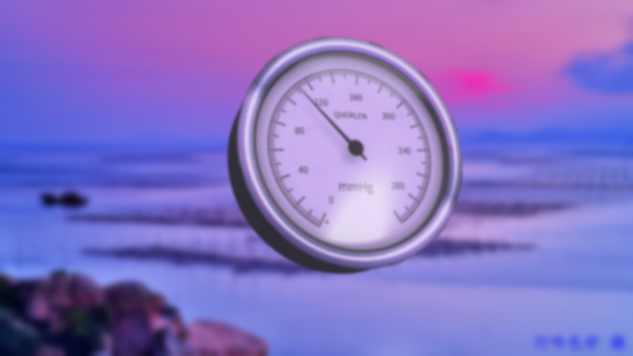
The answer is 110 mmHg
